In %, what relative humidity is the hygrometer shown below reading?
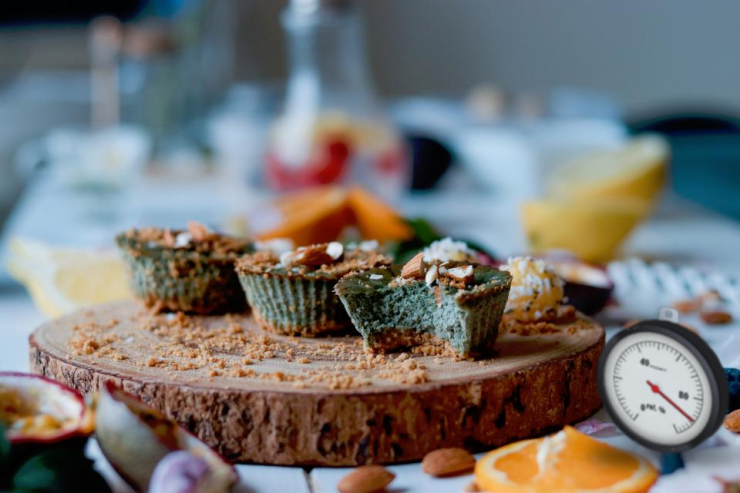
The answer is 90 %
